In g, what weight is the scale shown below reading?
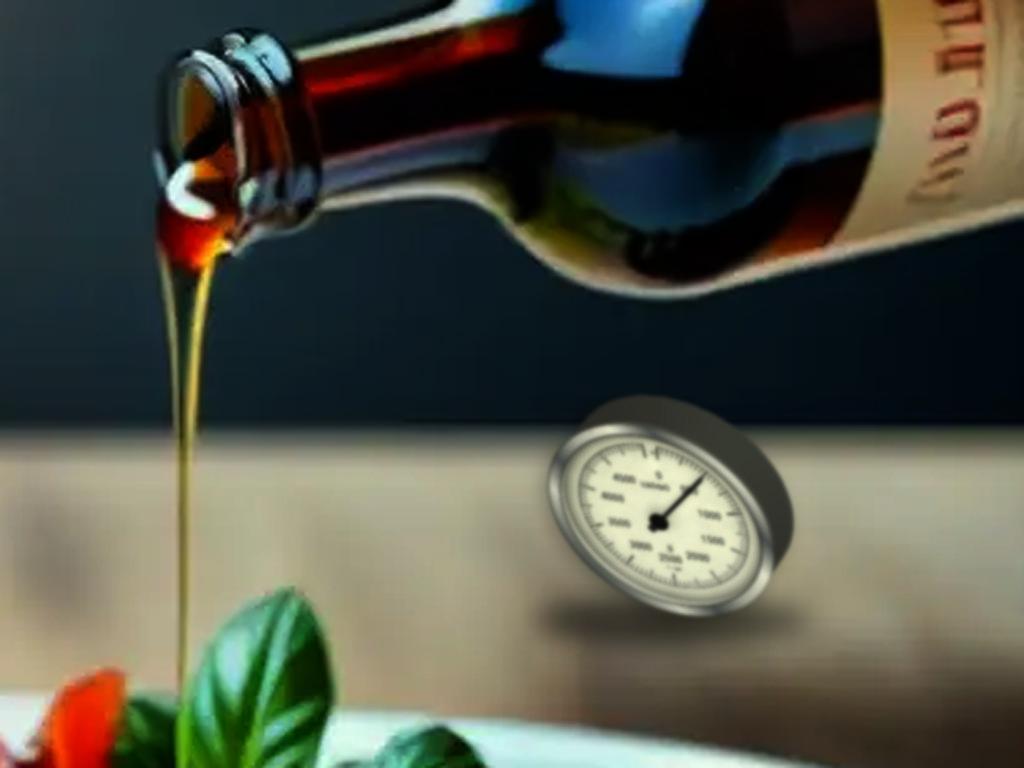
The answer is 500 g
